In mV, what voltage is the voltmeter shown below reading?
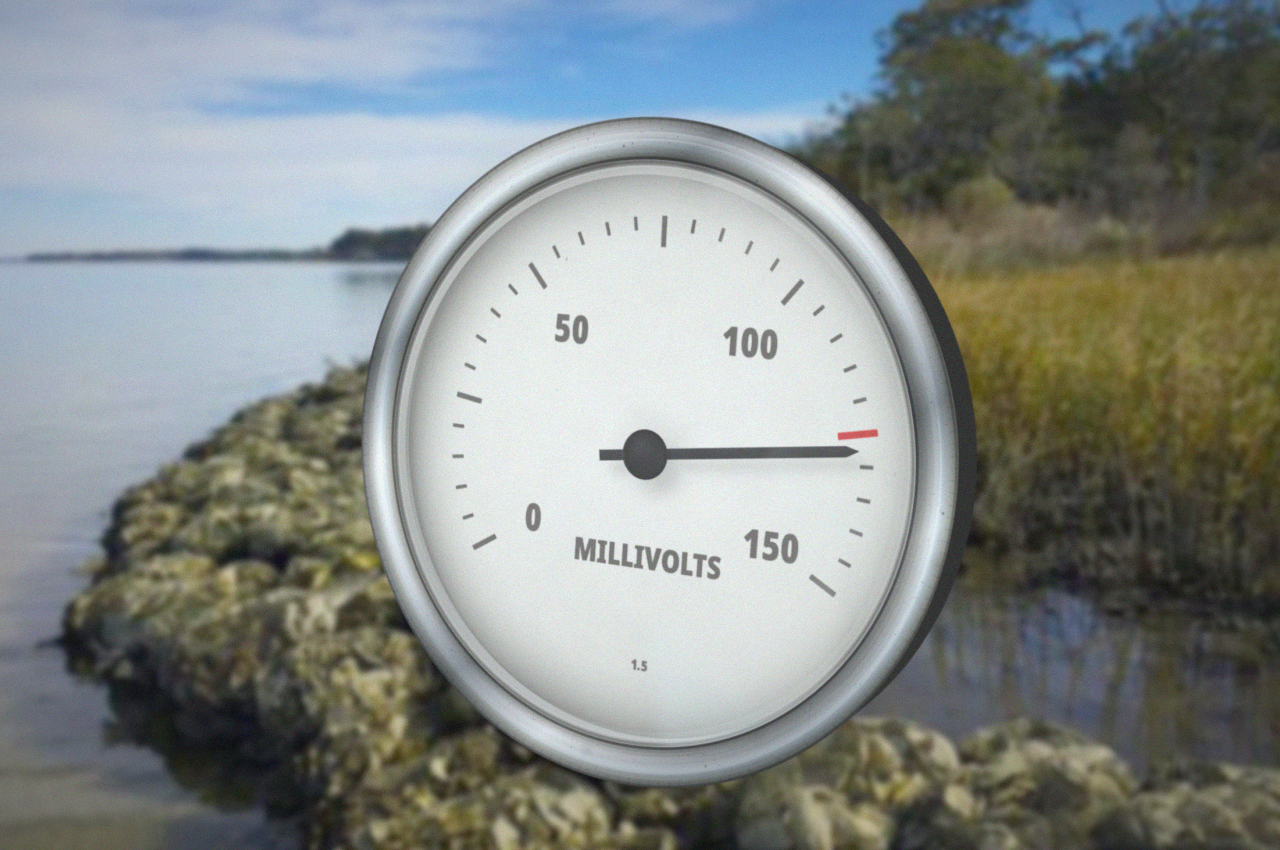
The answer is 127.5 mV
